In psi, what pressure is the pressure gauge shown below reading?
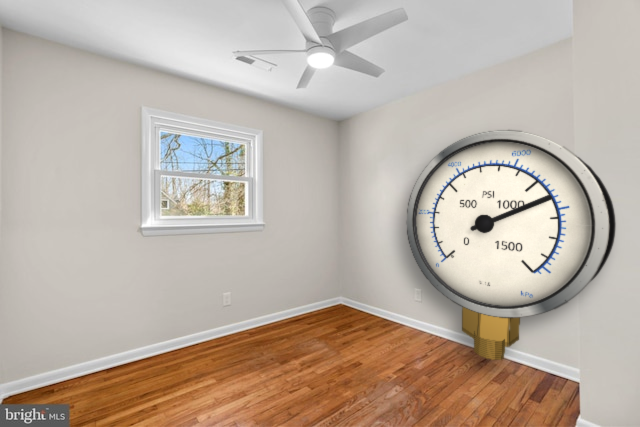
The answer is 1100 psi
